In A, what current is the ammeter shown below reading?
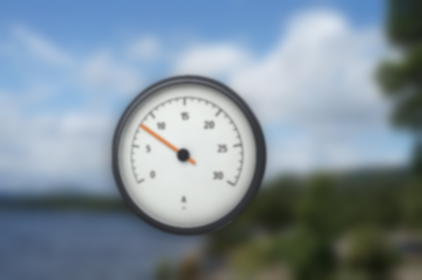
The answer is 8 A
